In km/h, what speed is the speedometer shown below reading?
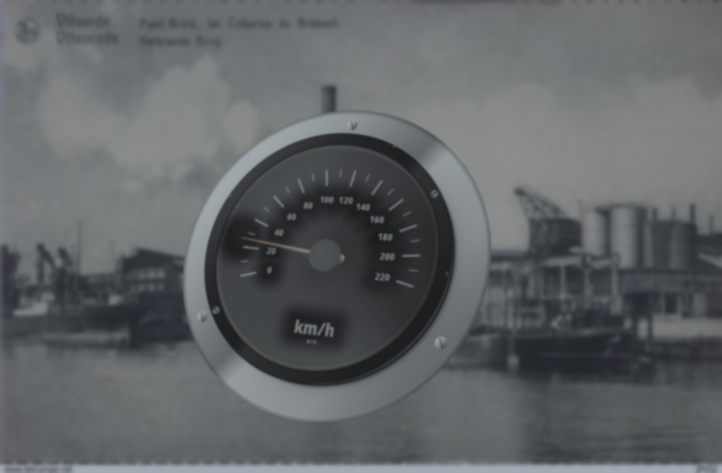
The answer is 25 km/h
